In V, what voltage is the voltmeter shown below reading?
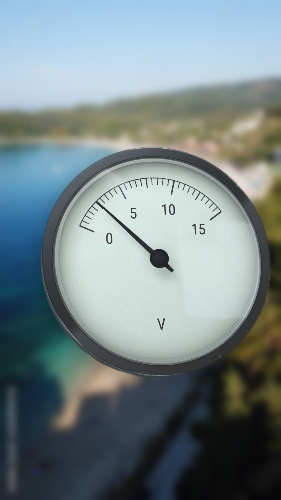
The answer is 2.5 V
